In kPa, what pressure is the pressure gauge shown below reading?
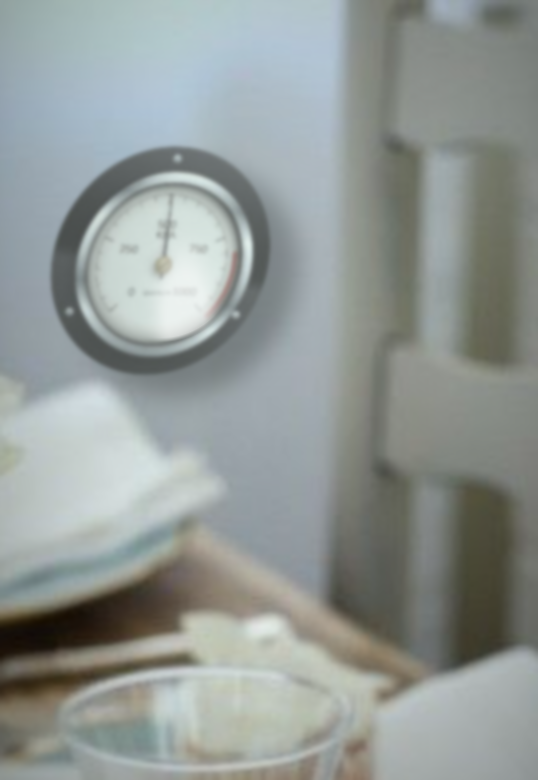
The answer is 500 kPa
